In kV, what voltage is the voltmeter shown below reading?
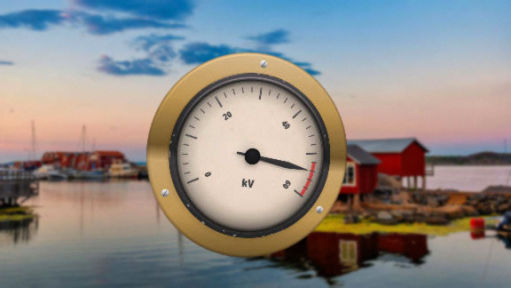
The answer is 54 kV
